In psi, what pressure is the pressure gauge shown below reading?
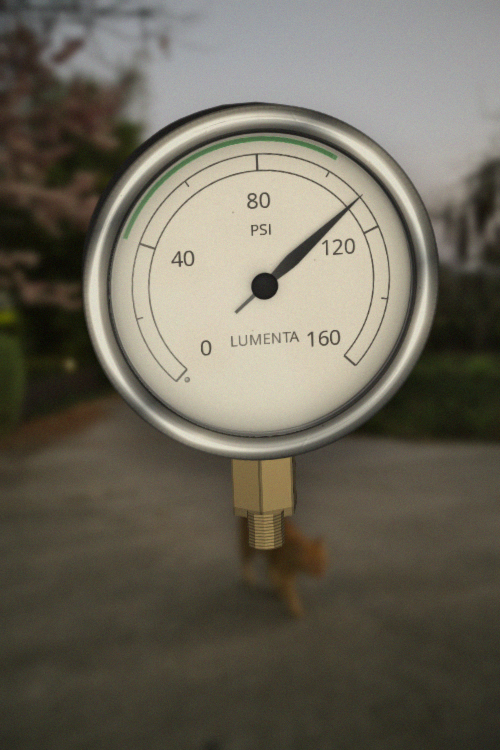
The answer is 110 psi
